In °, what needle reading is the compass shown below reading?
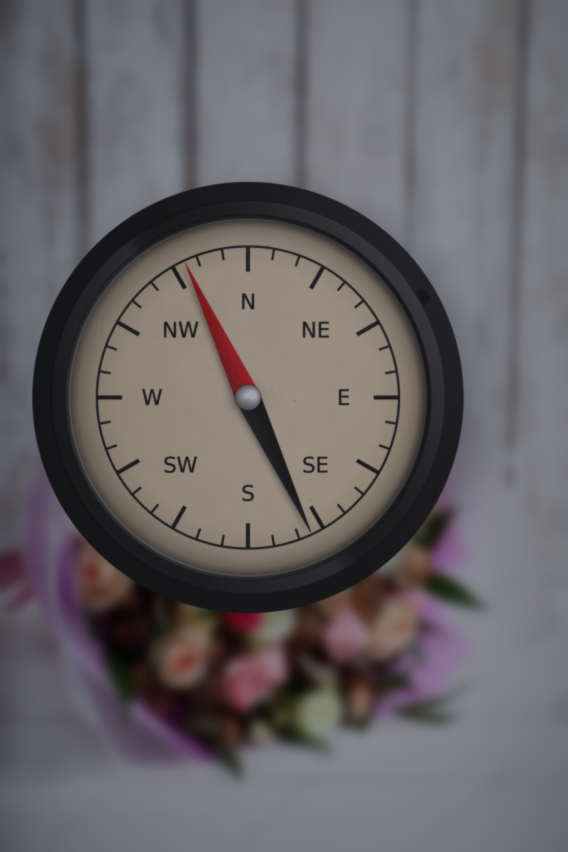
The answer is 335 °
